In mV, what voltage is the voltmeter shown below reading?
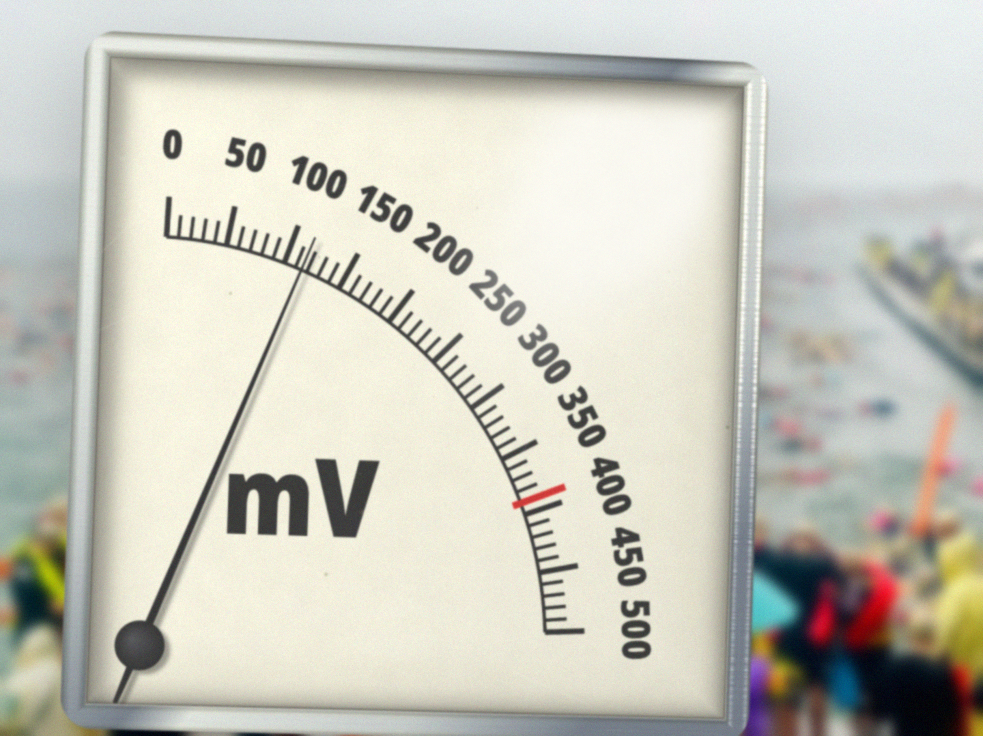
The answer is 115 mV
